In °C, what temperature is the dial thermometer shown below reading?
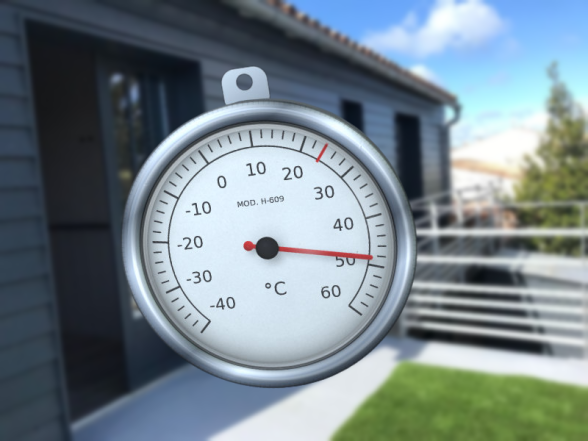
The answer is 48 °C
